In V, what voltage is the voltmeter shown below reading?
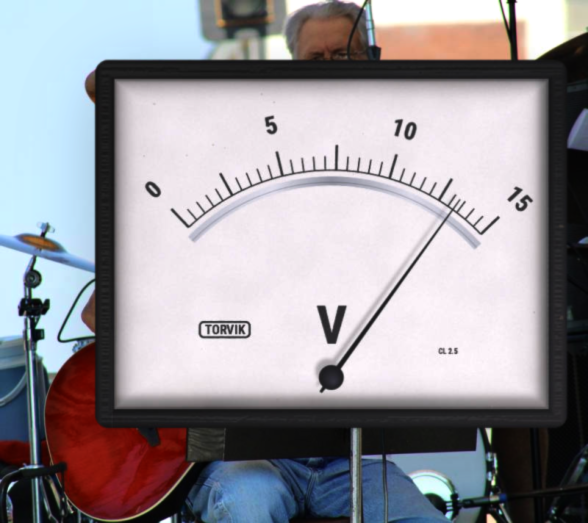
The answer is 13.25 V
